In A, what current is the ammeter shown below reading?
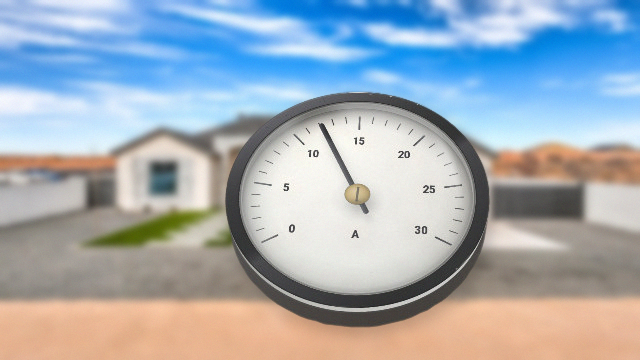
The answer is 12 A
